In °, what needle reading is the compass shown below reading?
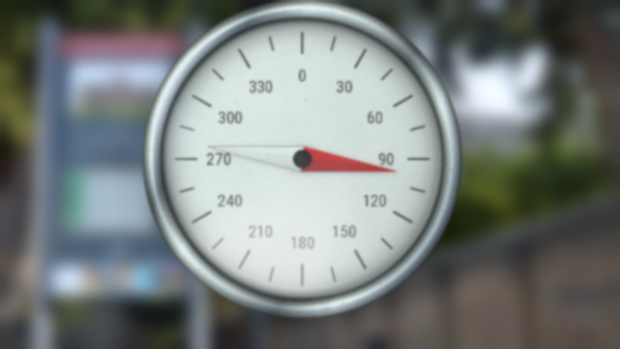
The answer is 97.5 °
